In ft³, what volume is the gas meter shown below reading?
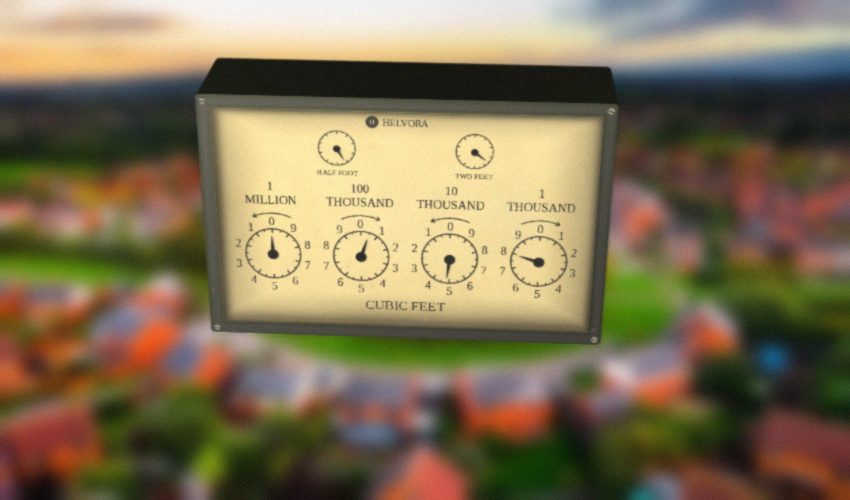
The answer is 4800 ft³
